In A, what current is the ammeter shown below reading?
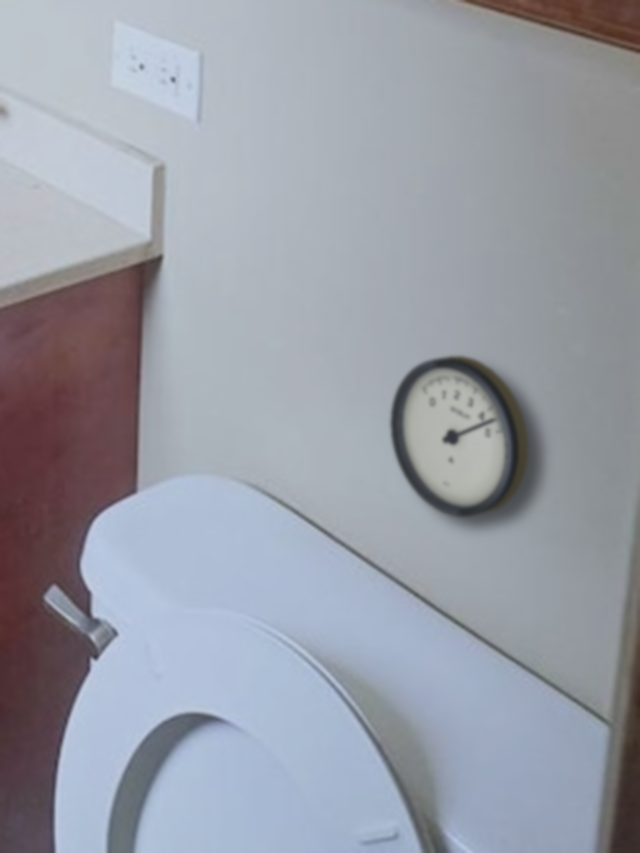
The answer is 4.5 A
